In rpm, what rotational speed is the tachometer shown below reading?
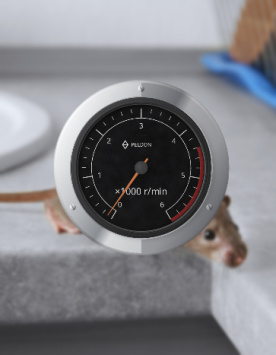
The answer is 100 rpm
